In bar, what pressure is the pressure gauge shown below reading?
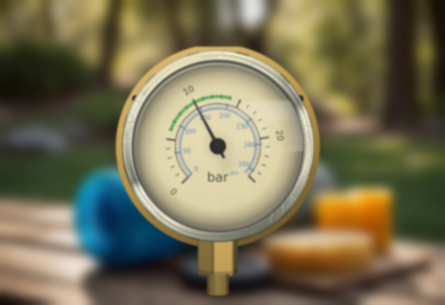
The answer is 10 bar
